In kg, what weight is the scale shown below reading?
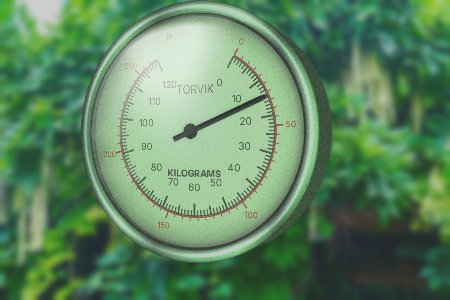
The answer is 15 kg
